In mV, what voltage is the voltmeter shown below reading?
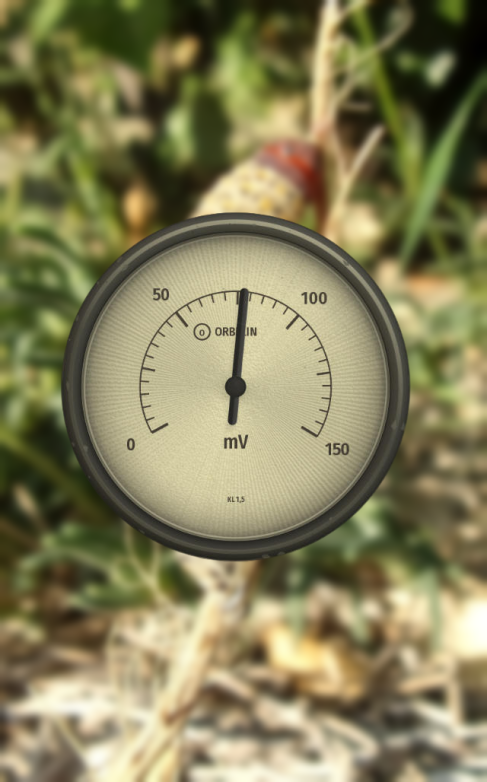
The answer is 77.5 mV
